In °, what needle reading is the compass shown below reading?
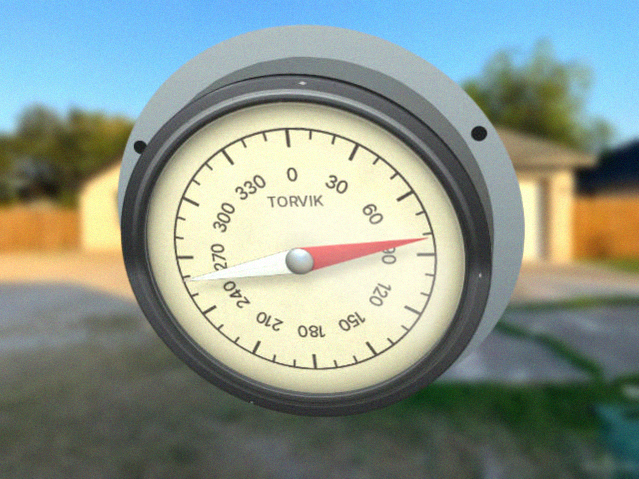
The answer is 80 °
